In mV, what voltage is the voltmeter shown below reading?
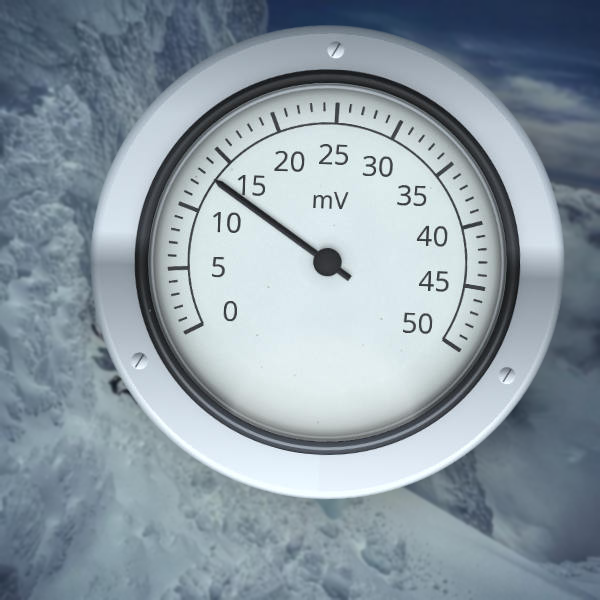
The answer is 13 mV
